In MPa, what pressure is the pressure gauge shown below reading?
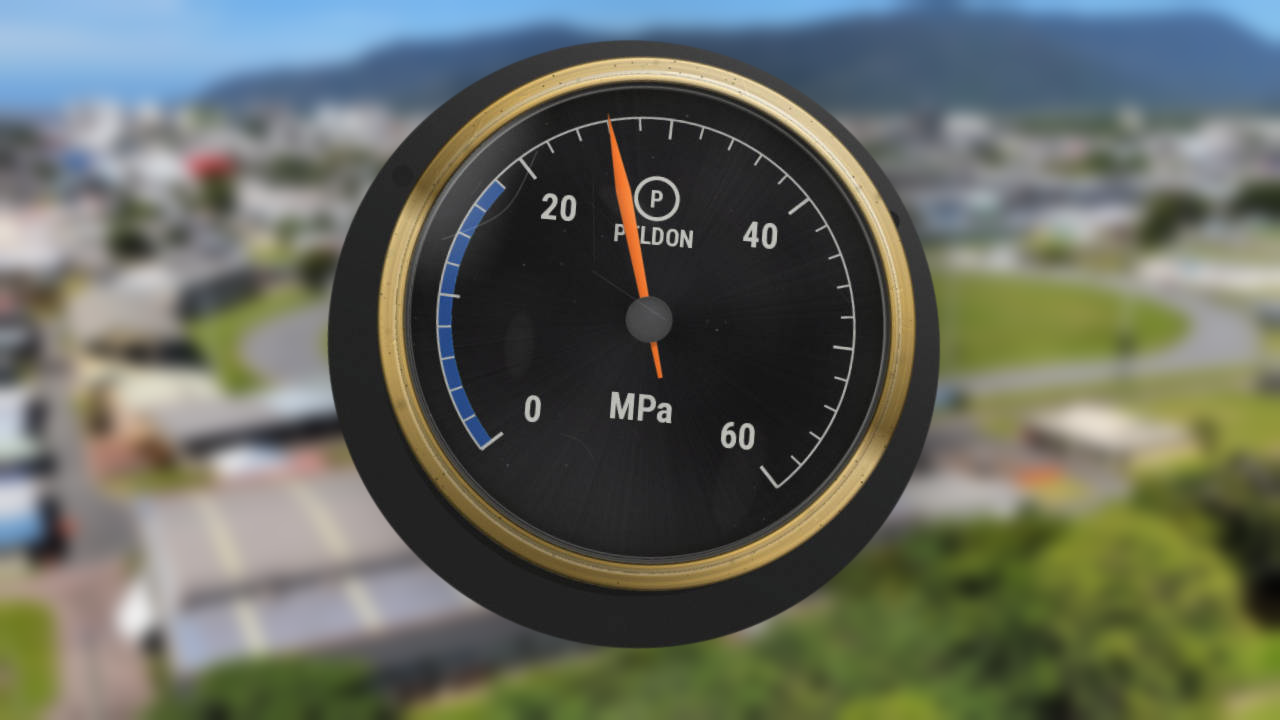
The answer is 26 MPa
